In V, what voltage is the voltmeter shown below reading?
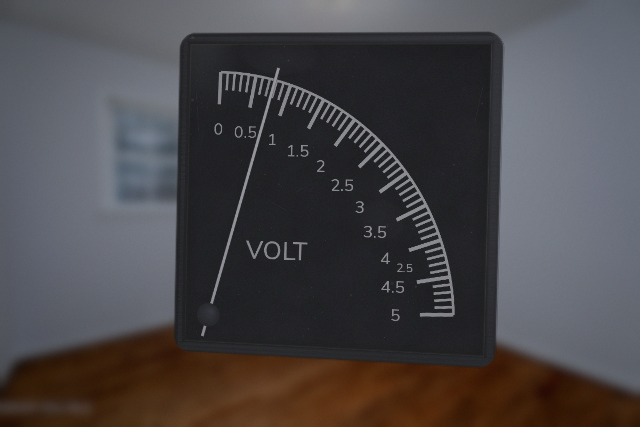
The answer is 0.8 V
